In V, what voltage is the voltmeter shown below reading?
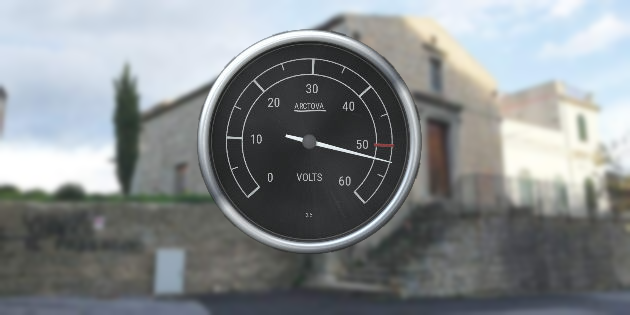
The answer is 52.5 V
